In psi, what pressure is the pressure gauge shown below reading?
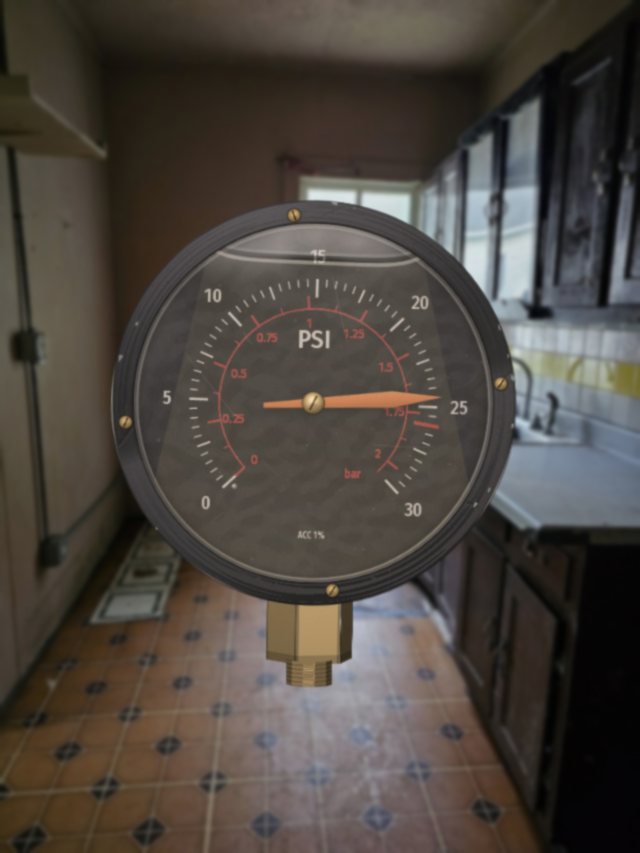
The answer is 24.5 psi
